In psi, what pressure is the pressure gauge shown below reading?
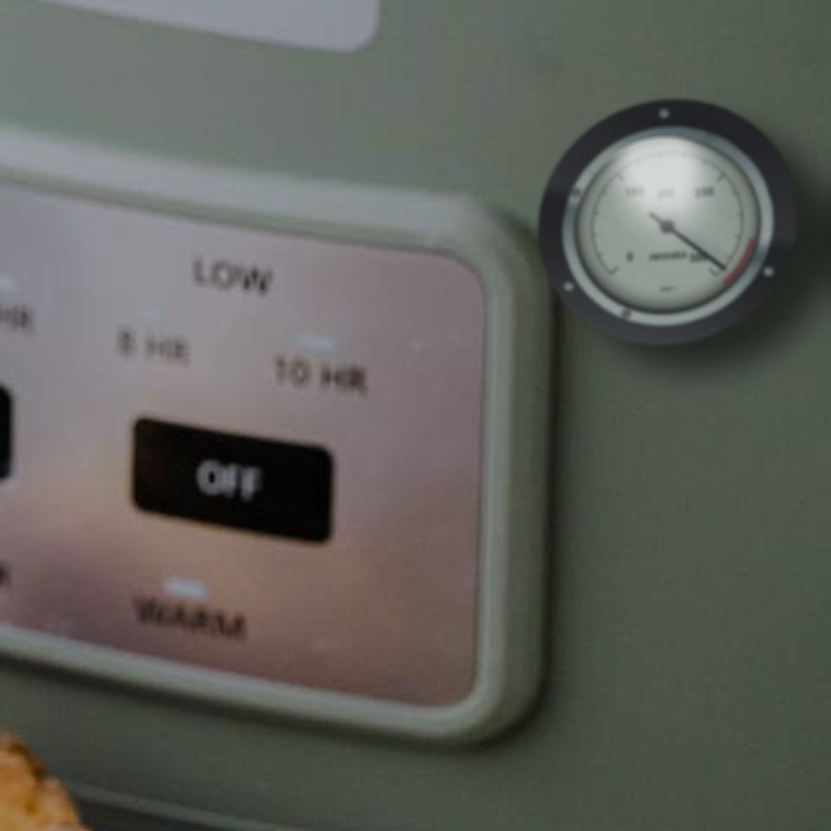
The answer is 290 psi
